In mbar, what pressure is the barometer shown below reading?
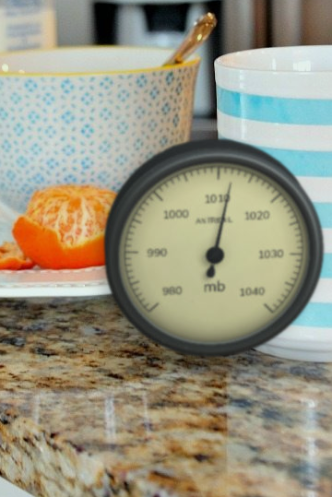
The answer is 1012 mbar
